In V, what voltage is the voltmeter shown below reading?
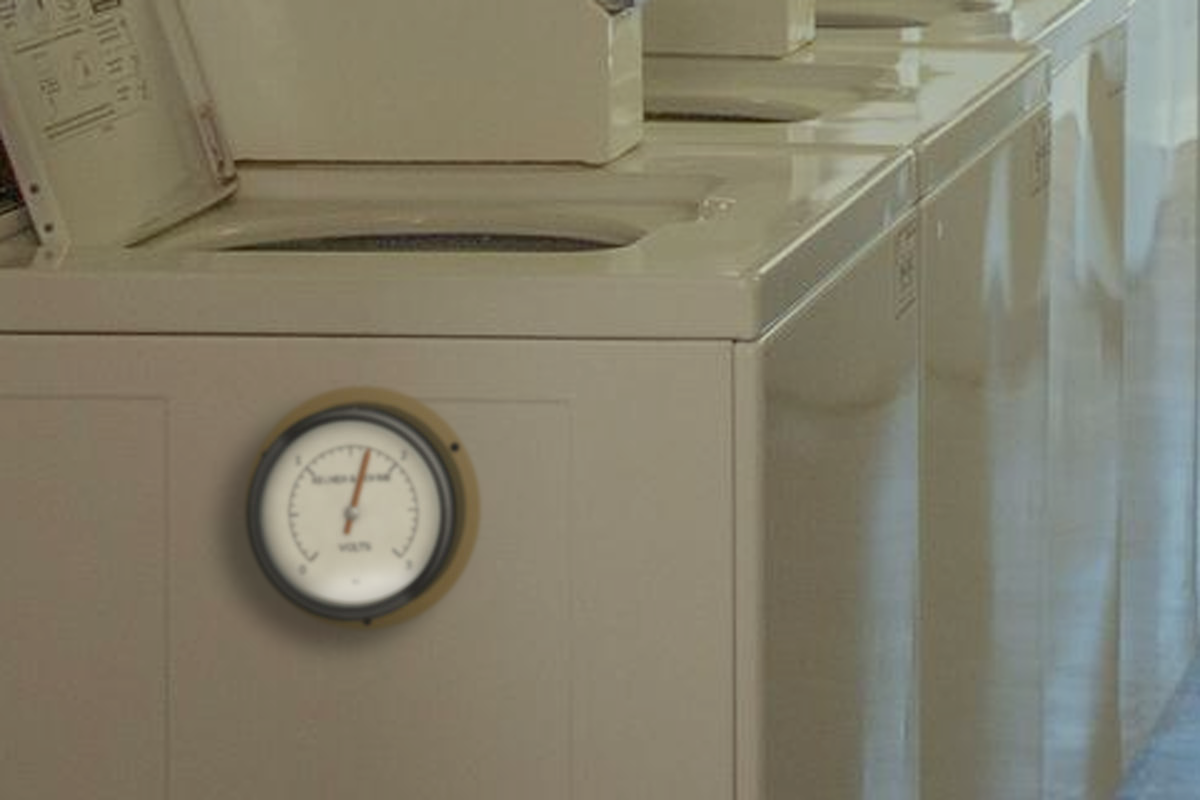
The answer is 1.7 V
